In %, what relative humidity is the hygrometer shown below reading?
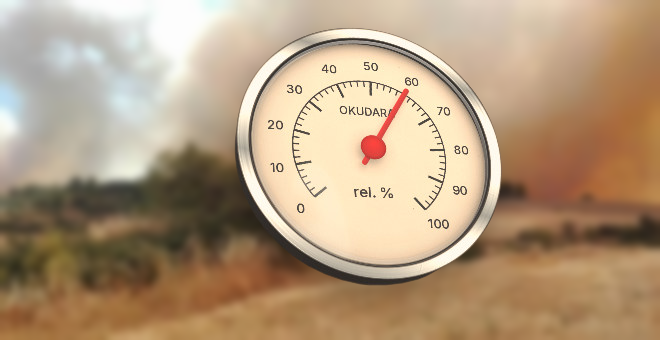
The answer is 60 %
